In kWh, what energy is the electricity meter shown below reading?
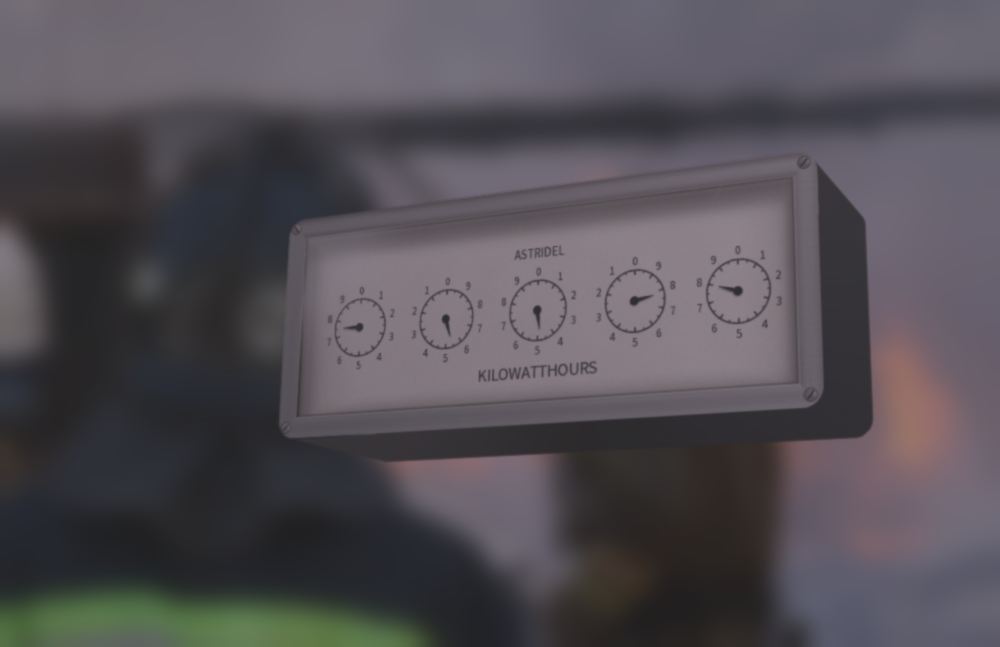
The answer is 75478 kWh
